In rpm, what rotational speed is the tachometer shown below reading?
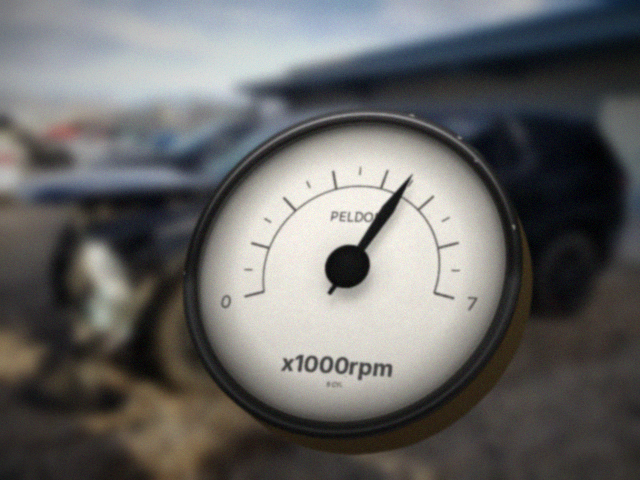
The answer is 4500 rpm
